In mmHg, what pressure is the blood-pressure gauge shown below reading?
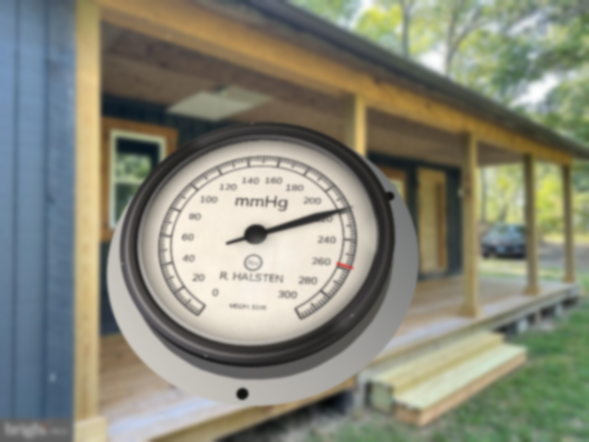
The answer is 220 mmHg
